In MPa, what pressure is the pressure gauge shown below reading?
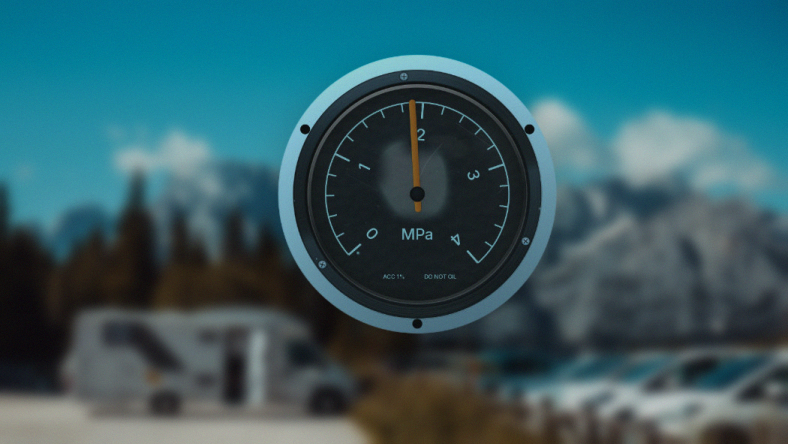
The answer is 1.9 MPa
